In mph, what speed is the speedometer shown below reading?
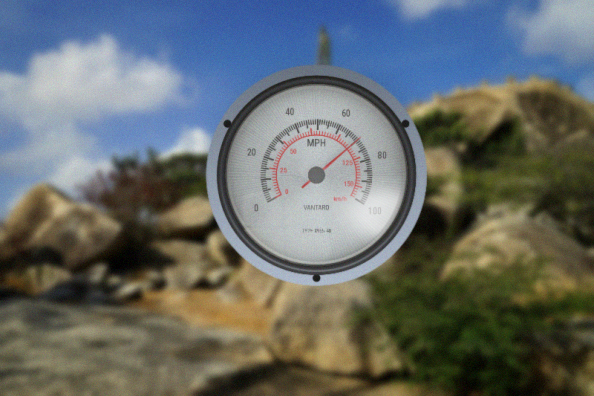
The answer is 70 mph
